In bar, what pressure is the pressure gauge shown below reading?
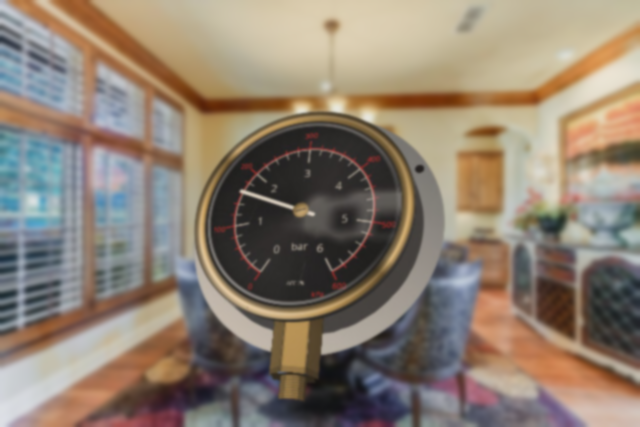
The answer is 1.6 bar
